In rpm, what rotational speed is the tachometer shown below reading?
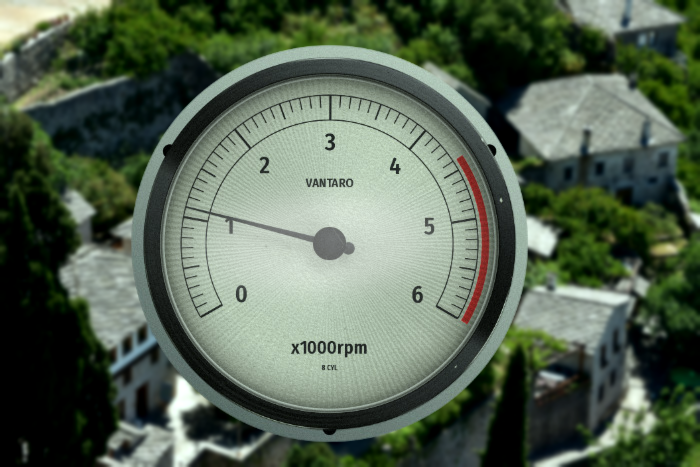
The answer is 1100 rpm
